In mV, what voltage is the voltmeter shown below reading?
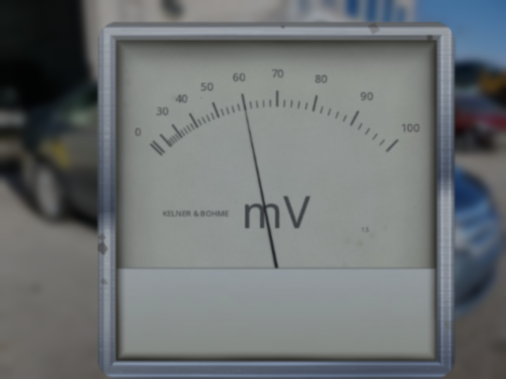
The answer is 60 mV
